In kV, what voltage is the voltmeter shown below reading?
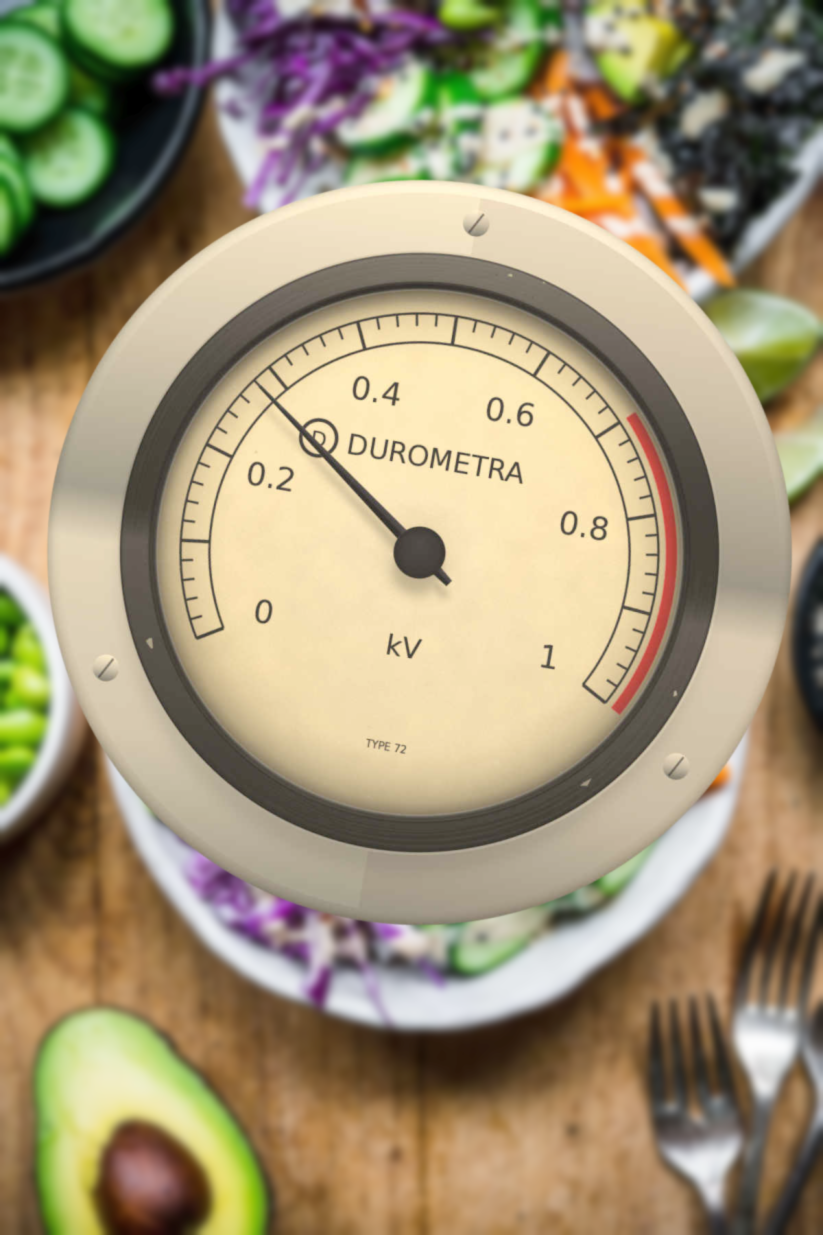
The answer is 0.28 kV
